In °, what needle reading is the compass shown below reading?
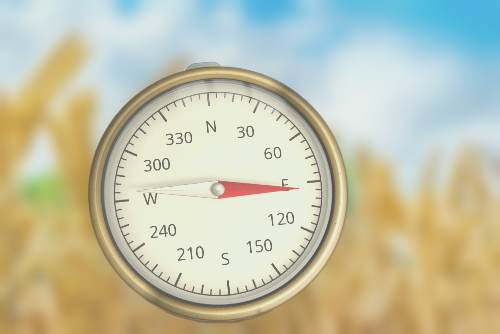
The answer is 95 °
